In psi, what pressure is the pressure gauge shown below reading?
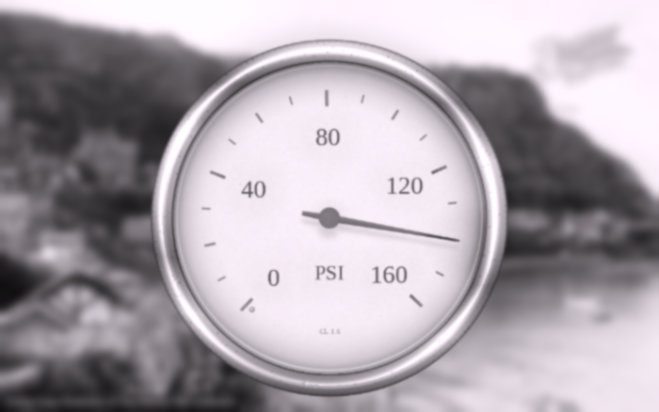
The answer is 140 psi
